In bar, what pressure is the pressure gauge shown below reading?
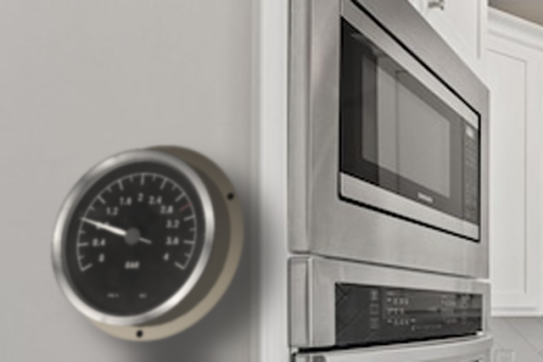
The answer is 0.8 bar
